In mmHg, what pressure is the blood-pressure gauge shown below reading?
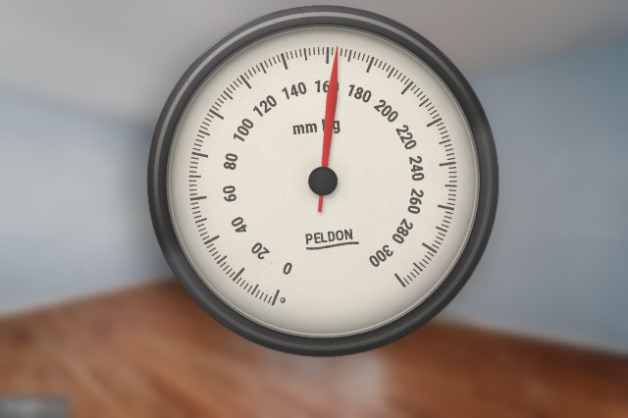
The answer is 164 mmHg
